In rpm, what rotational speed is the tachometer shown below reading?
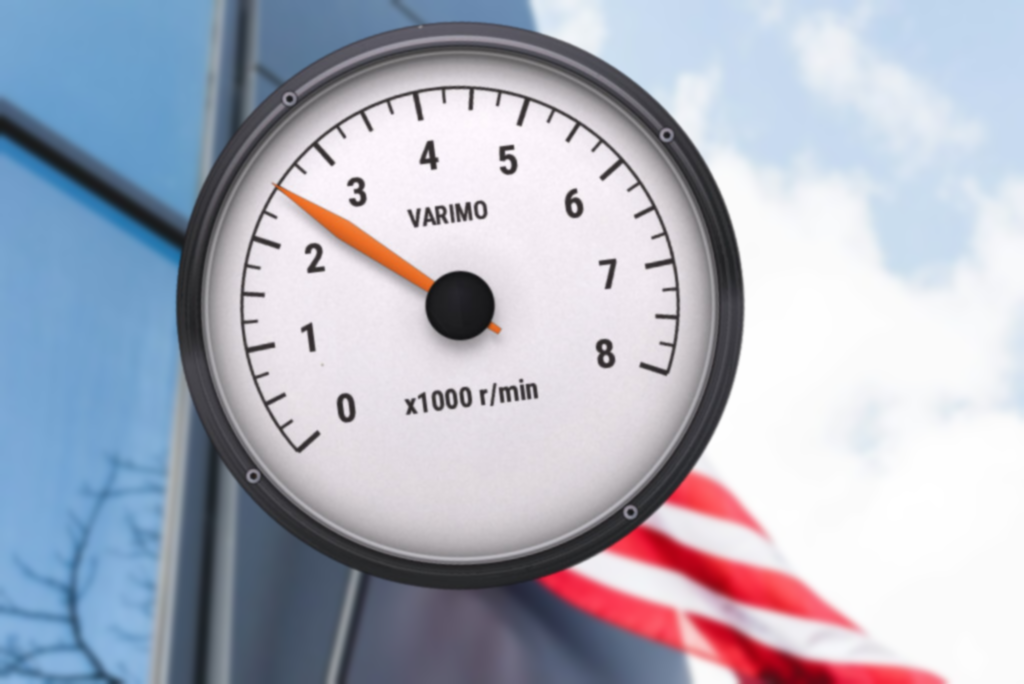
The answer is 2500 rpm
